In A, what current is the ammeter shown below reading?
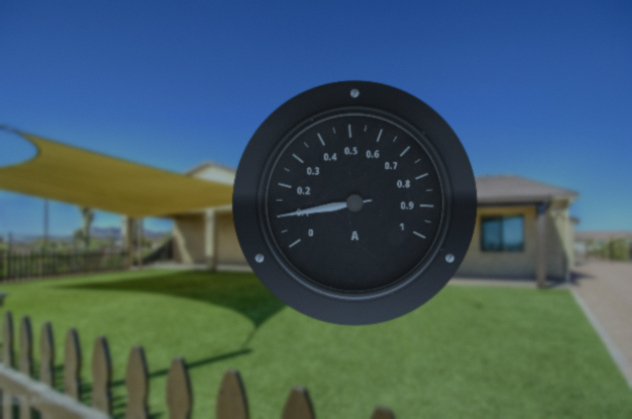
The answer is 0.1 A
